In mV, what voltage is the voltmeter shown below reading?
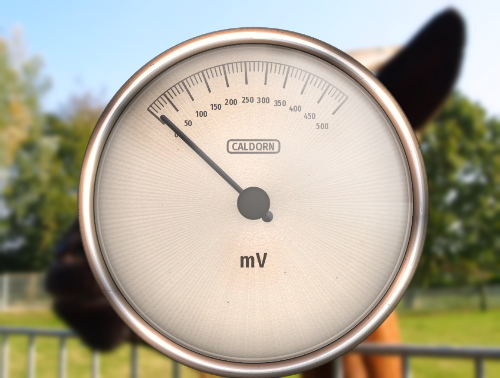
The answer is 10 mV
